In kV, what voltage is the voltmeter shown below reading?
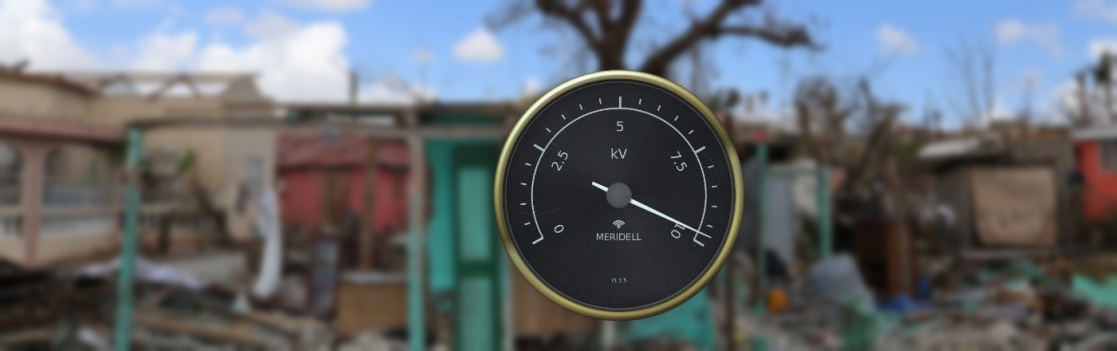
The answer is 9.75 kV
